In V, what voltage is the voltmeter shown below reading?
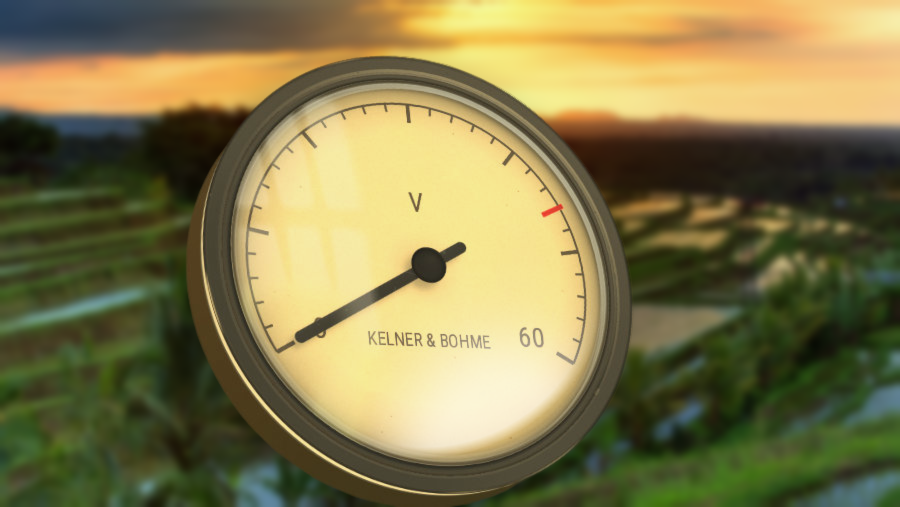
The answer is 0 V
